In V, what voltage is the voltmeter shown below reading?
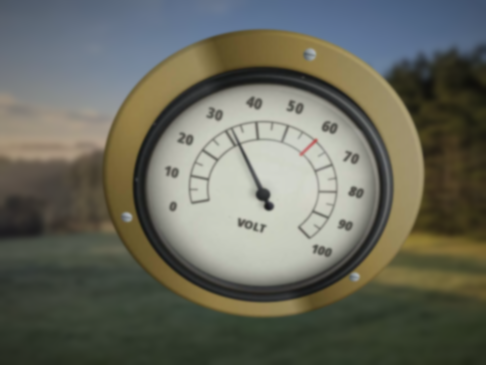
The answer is 32.5 V
